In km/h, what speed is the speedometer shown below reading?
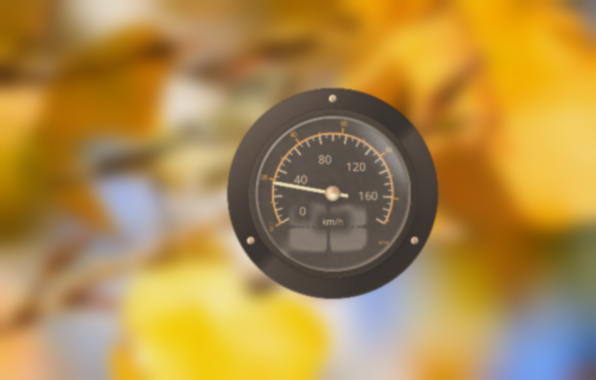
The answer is 30 km/h
